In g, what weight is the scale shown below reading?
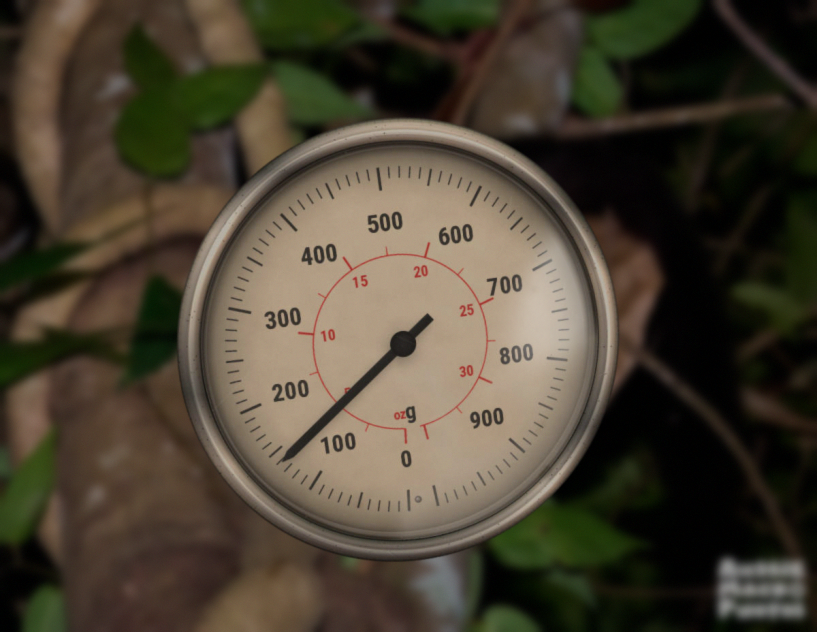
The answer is 140 g
